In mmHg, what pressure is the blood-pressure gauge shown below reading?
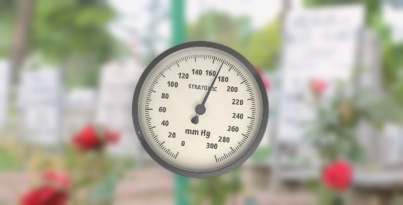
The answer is 170 mmHg
